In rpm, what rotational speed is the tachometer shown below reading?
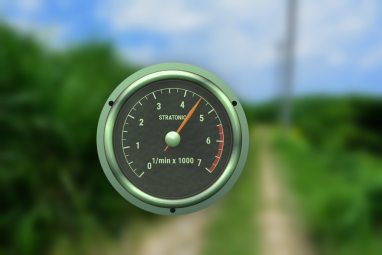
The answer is 4500 rpm
